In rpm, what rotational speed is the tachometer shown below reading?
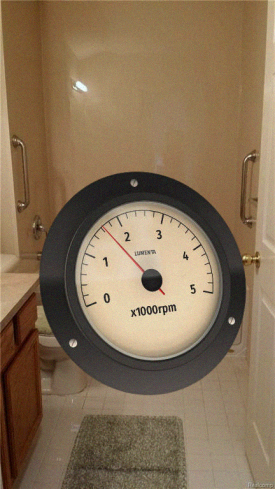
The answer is 1600 rpm
